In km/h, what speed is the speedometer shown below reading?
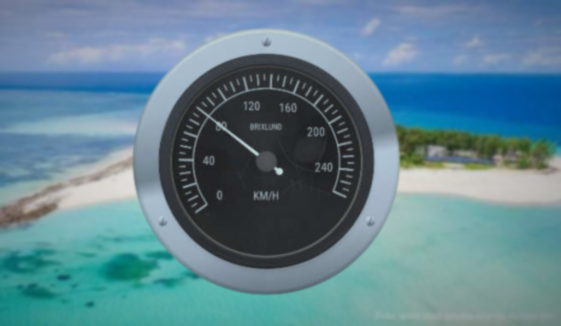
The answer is 80 km/h
